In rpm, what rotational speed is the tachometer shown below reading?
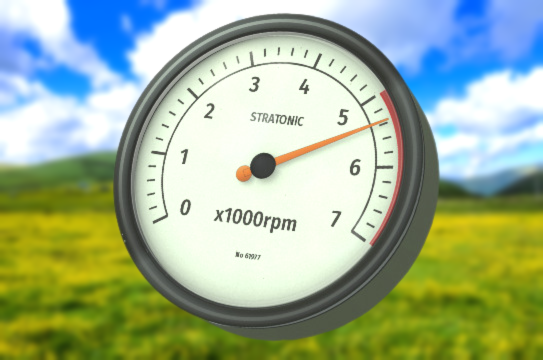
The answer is 5400 rpm
